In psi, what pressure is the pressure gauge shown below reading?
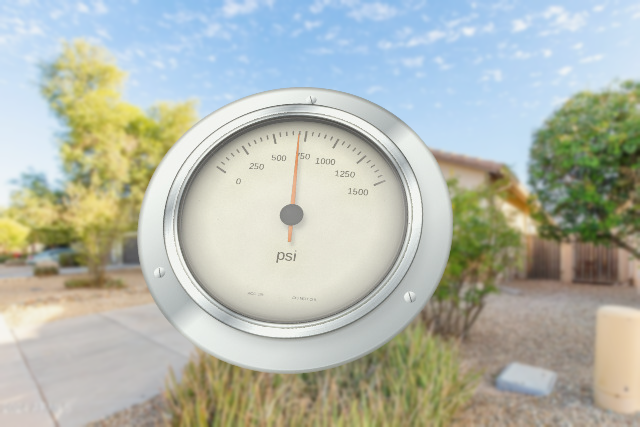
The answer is 700 psi
